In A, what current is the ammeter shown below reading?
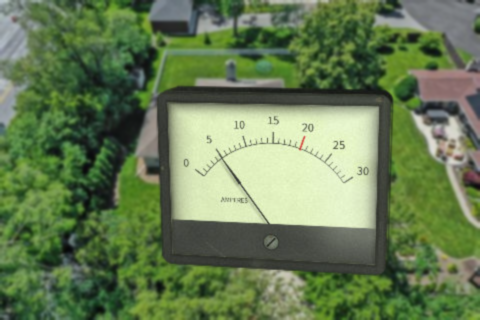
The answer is 5 A
